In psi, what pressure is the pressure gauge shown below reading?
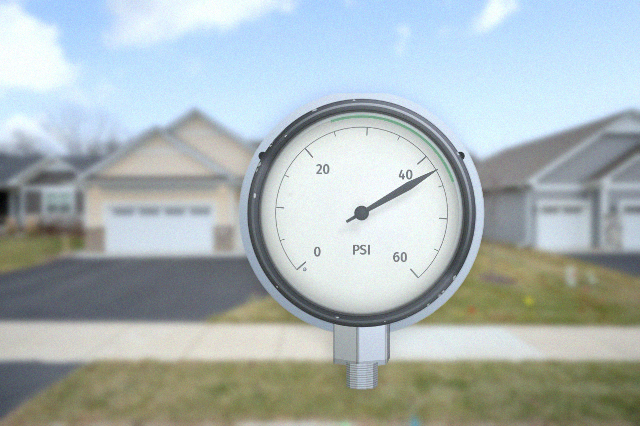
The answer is 42.5 psi
